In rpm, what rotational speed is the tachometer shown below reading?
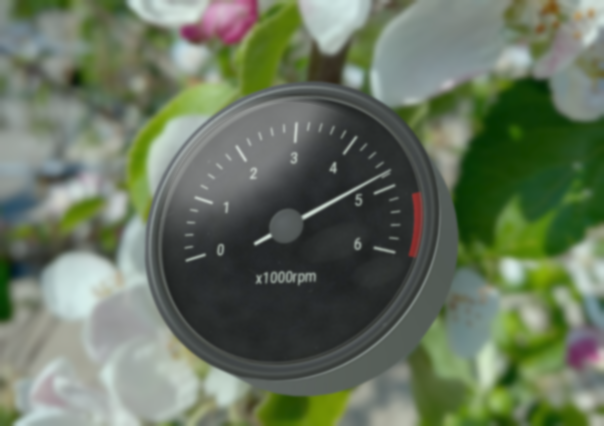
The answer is 4800 rpm
